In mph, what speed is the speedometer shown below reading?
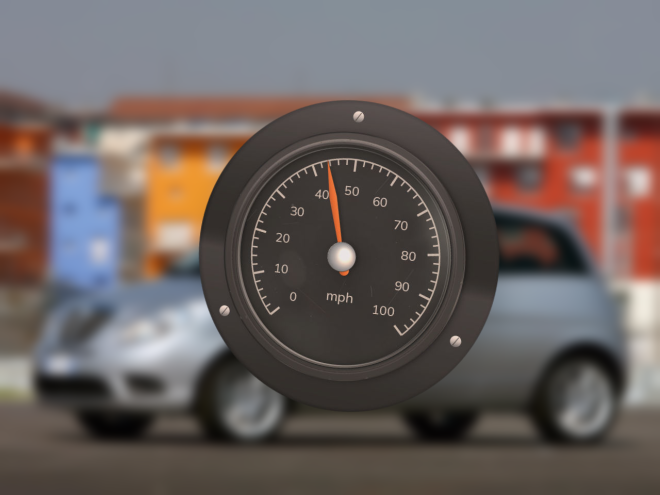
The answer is 44 mph
